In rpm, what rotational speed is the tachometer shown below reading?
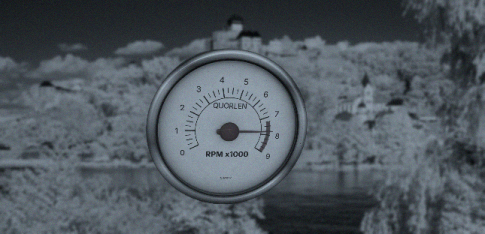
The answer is 7750 rpm
